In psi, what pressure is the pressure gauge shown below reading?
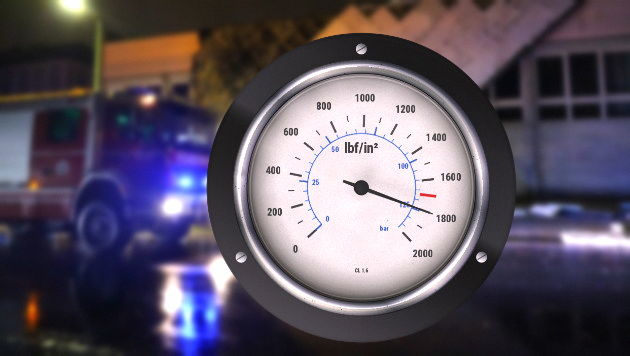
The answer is 1800 psi
